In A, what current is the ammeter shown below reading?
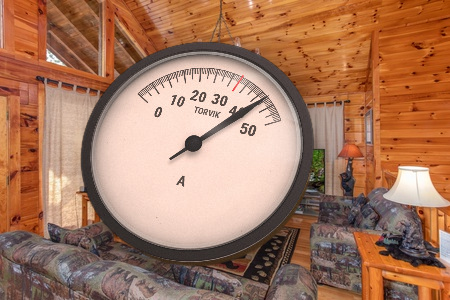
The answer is 42.5 A
